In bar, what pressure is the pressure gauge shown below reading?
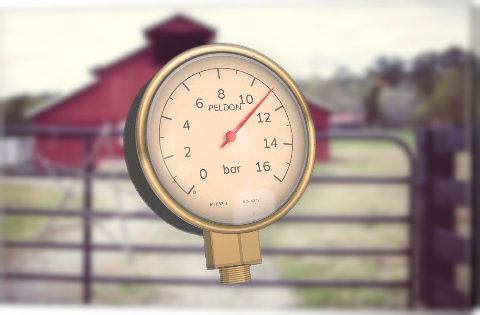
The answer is 11 bar
